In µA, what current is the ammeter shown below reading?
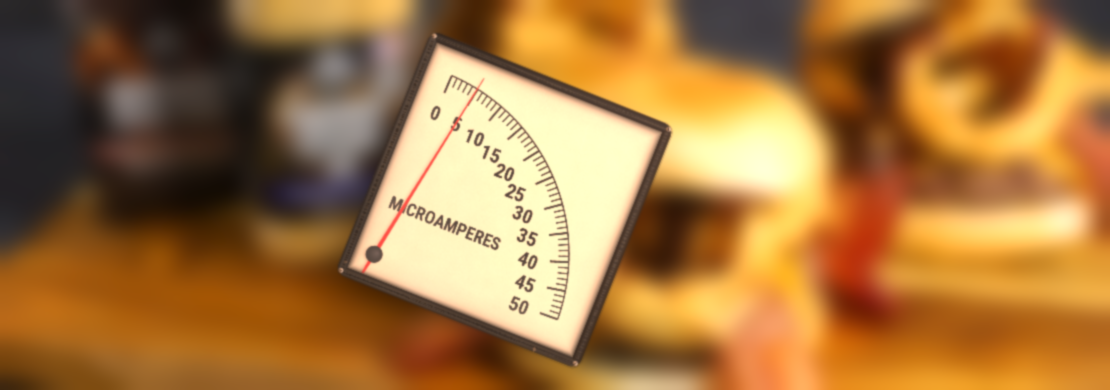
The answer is 5 µA
